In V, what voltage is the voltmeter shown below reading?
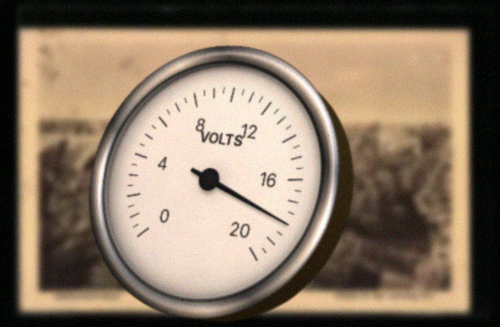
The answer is 18 V
